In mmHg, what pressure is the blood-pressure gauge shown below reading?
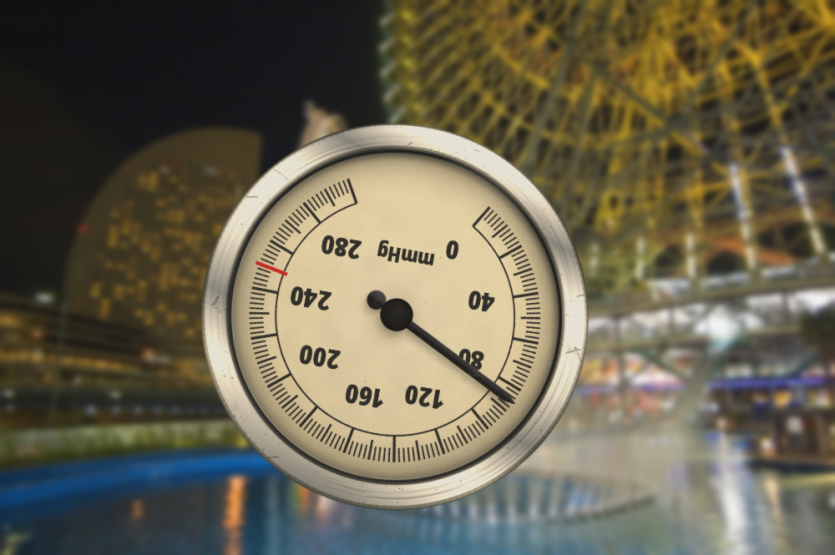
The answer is 86 mmHg
